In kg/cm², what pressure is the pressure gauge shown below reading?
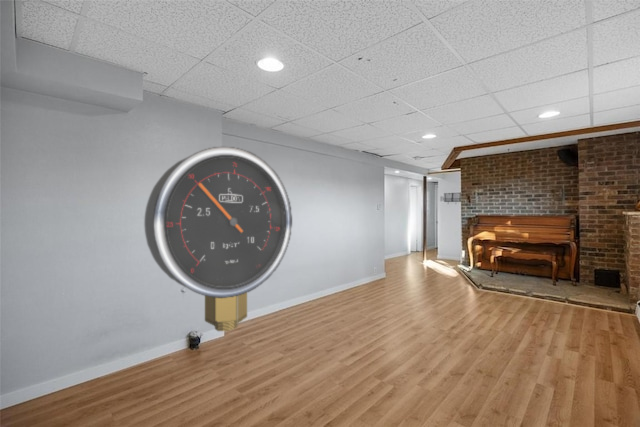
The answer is 3.5 kg/cm²
